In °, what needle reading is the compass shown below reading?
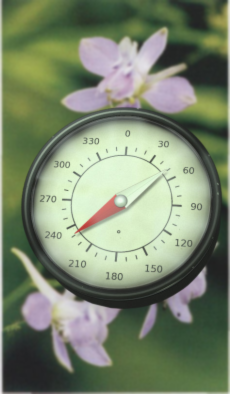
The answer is 230 °
